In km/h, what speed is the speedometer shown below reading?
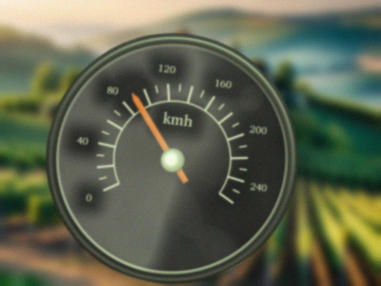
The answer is 90 km/h
